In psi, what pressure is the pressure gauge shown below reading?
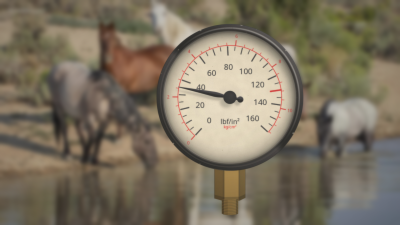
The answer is 35 psi
